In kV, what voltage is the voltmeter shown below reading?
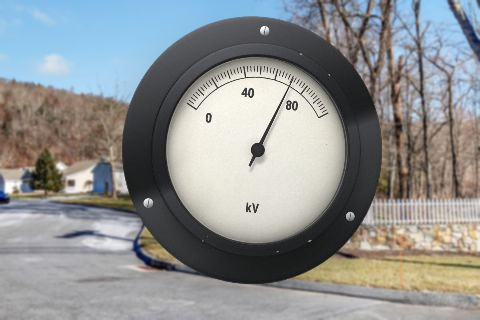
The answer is 70 kV
